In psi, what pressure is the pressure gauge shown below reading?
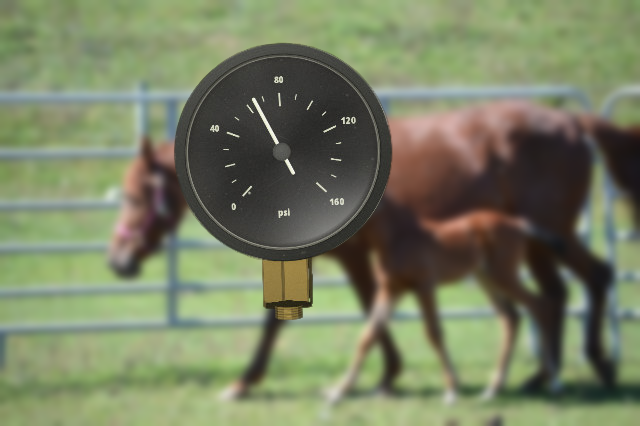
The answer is 65 psi
